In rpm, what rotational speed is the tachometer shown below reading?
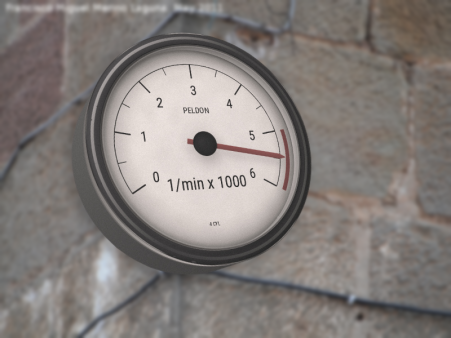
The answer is 5500 rpm
